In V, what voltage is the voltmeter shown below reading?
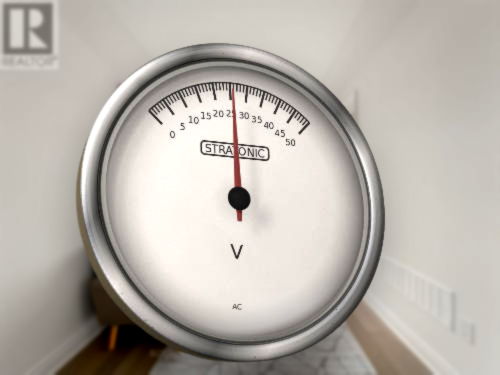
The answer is 25 V
